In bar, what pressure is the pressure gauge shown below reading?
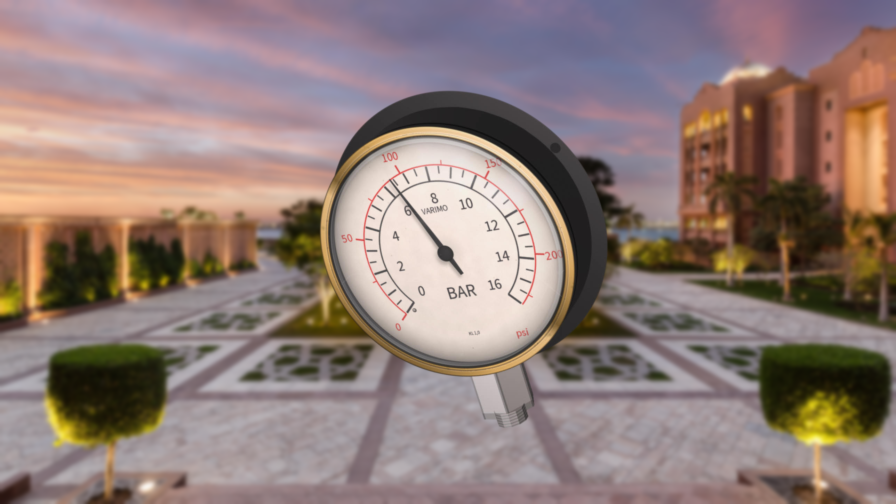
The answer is 6.5 bar
